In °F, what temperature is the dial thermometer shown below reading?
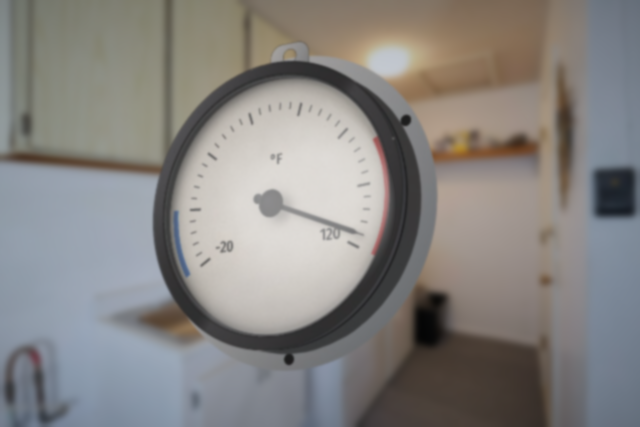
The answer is 116 °F
